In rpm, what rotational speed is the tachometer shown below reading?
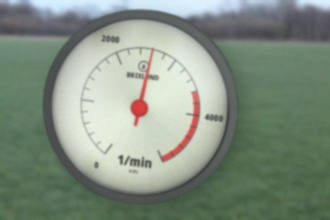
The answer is 2600 rpm
